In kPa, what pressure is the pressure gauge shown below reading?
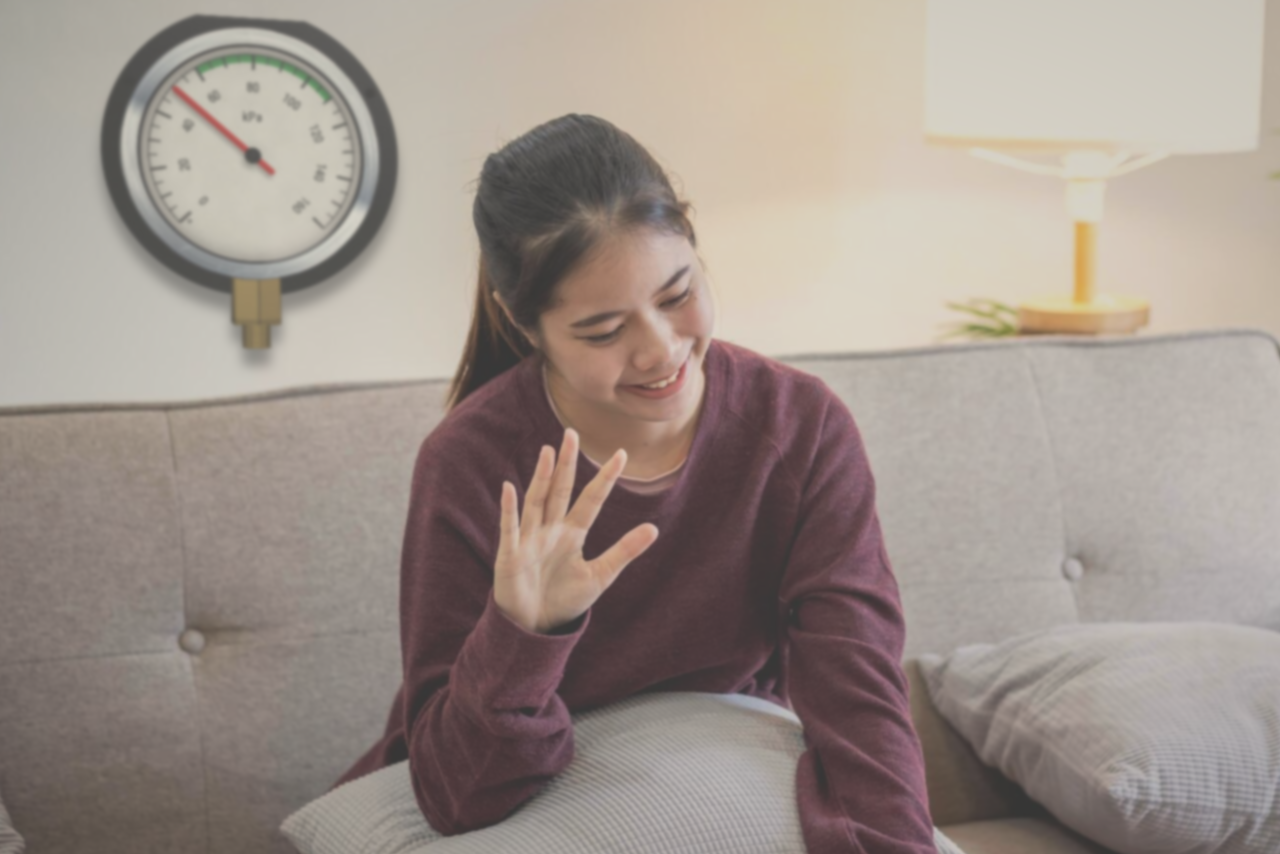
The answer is 50 kPa
